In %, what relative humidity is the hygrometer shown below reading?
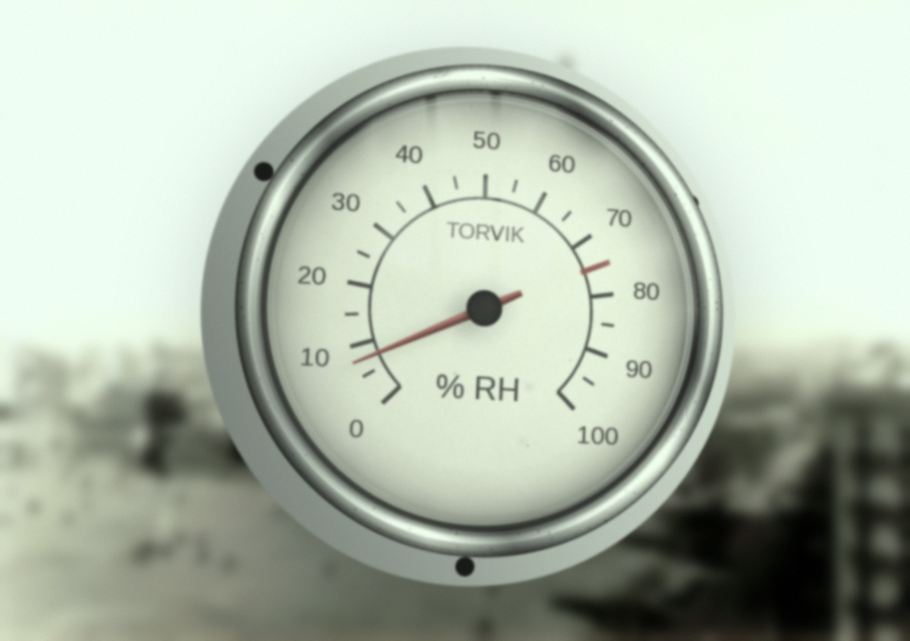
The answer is 7.5 %
